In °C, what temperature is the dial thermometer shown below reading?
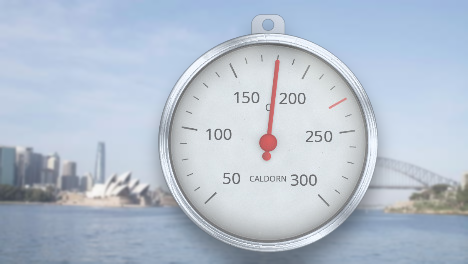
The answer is 180 °C
